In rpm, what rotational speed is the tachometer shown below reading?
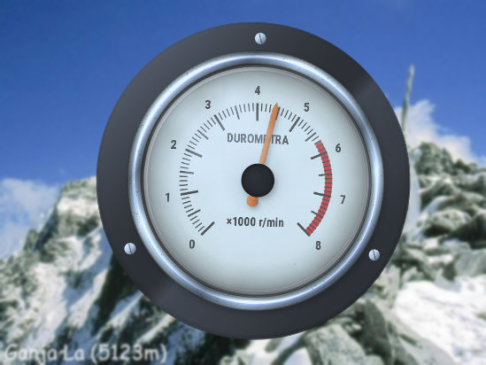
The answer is 4400 rpm
